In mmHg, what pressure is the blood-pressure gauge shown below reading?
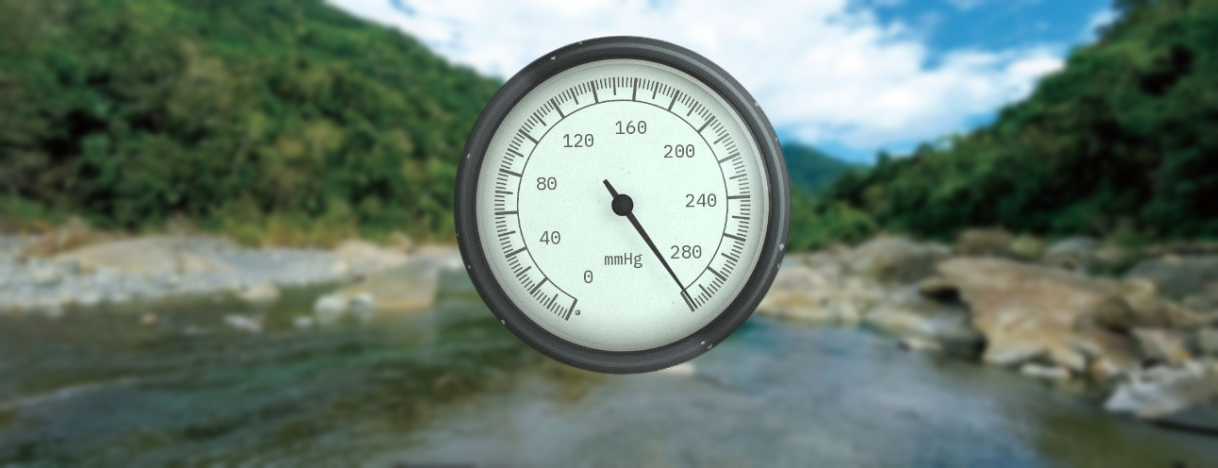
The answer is 298 mmHg
